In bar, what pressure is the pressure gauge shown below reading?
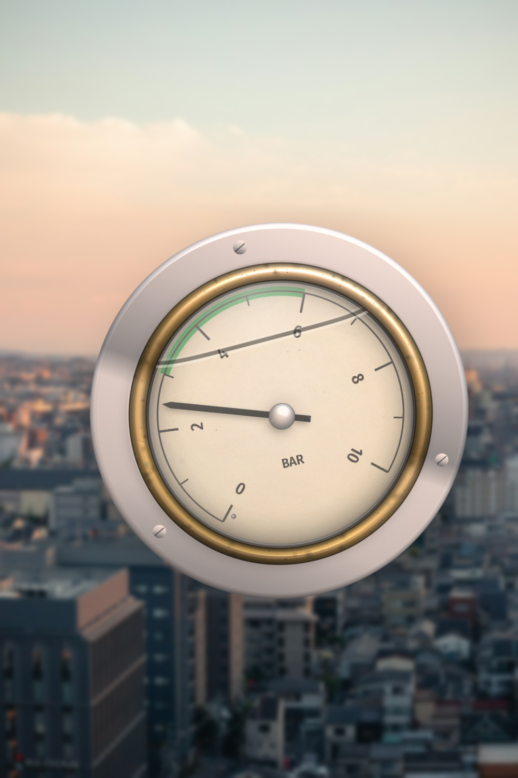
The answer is 2.5 bar
